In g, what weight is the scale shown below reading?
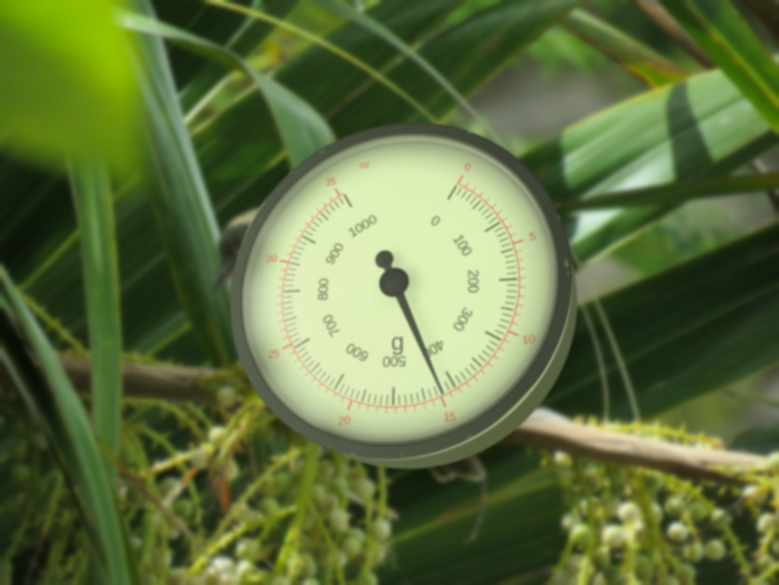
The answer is 420 g
